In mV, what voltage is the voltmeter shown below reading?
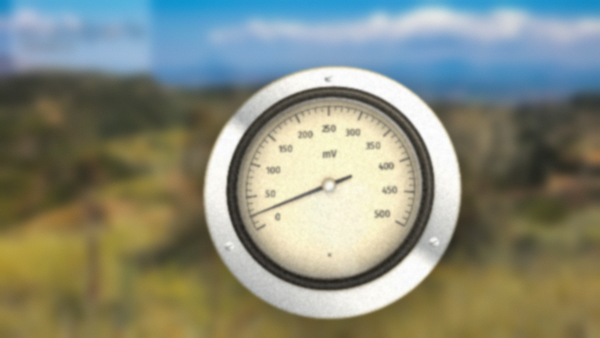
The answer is 20 mV
